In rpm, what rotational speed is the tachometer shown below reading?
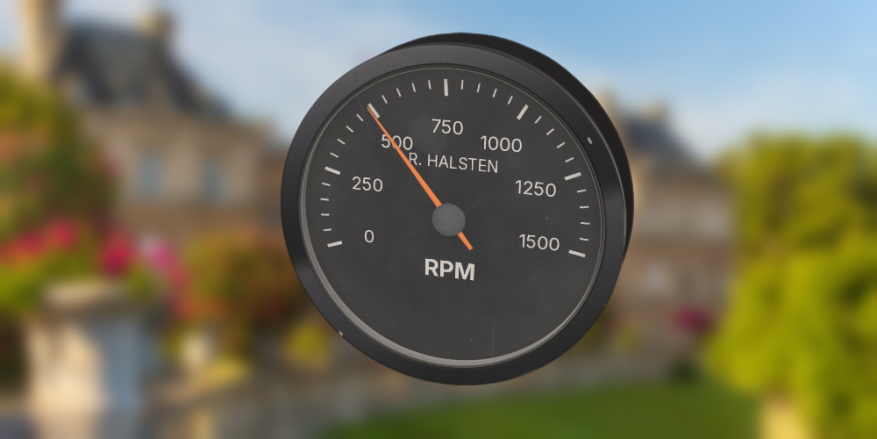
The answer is 500 rpm
